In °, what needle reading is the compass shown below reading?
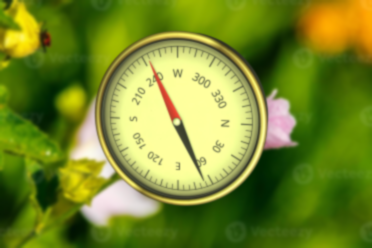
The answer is 245 °
